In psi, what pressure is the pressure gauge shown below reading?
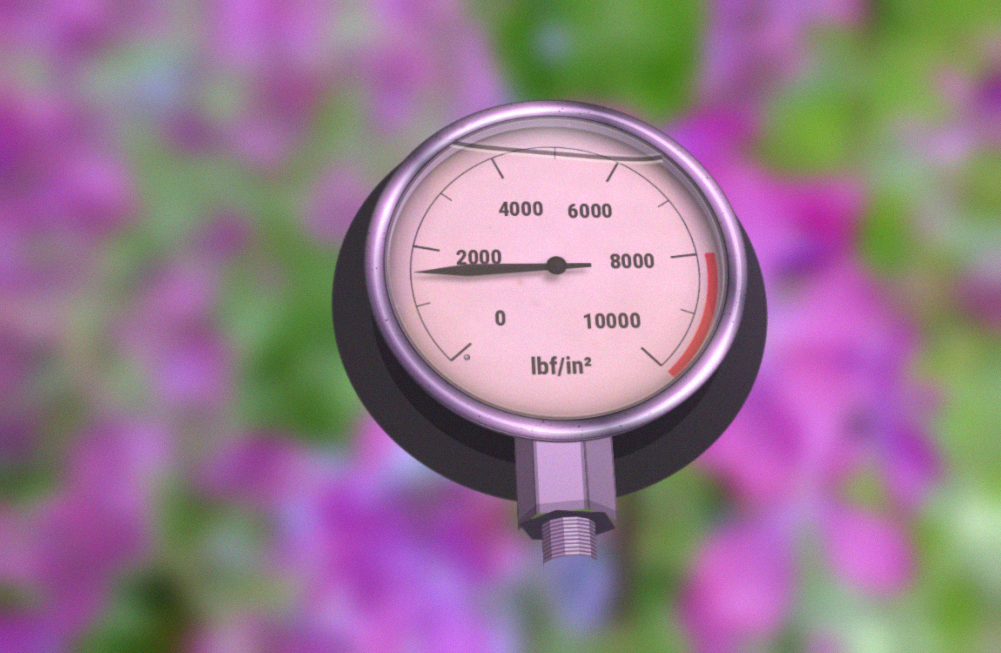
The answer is 1500 psi
